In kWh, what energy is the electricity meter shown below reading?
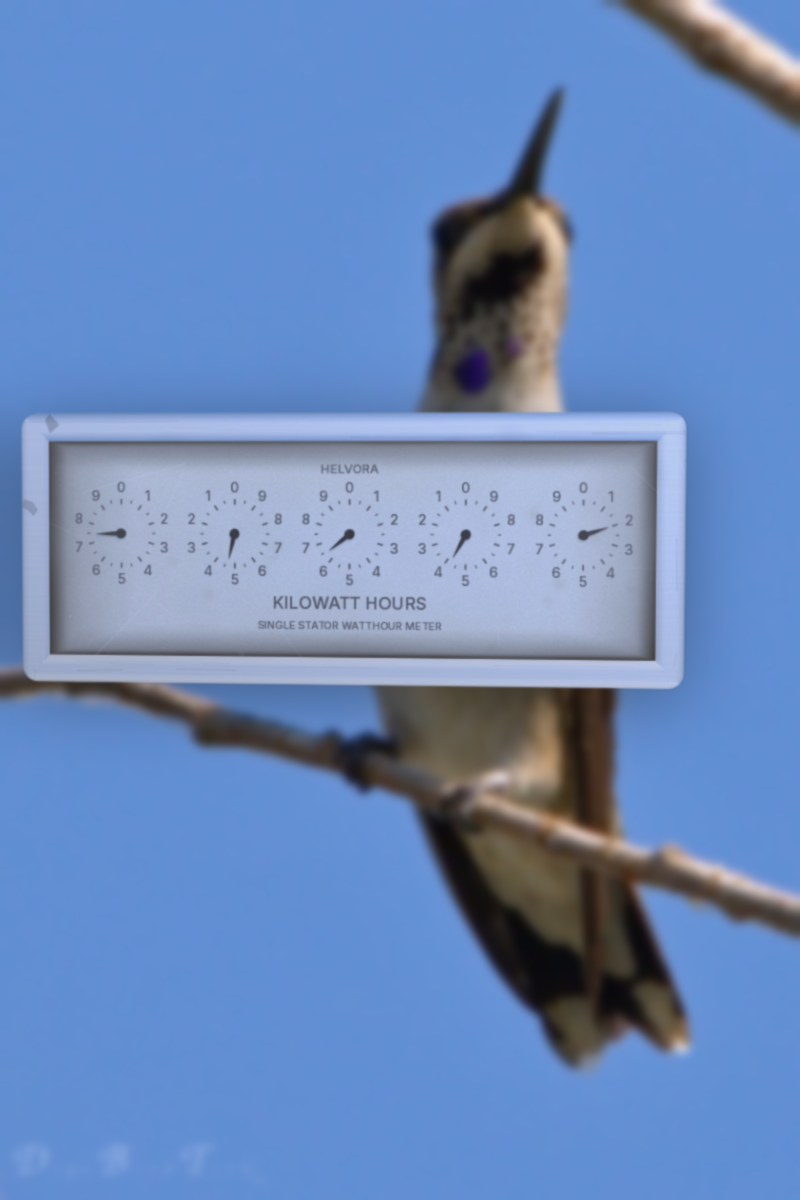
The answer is 74642 kWh
